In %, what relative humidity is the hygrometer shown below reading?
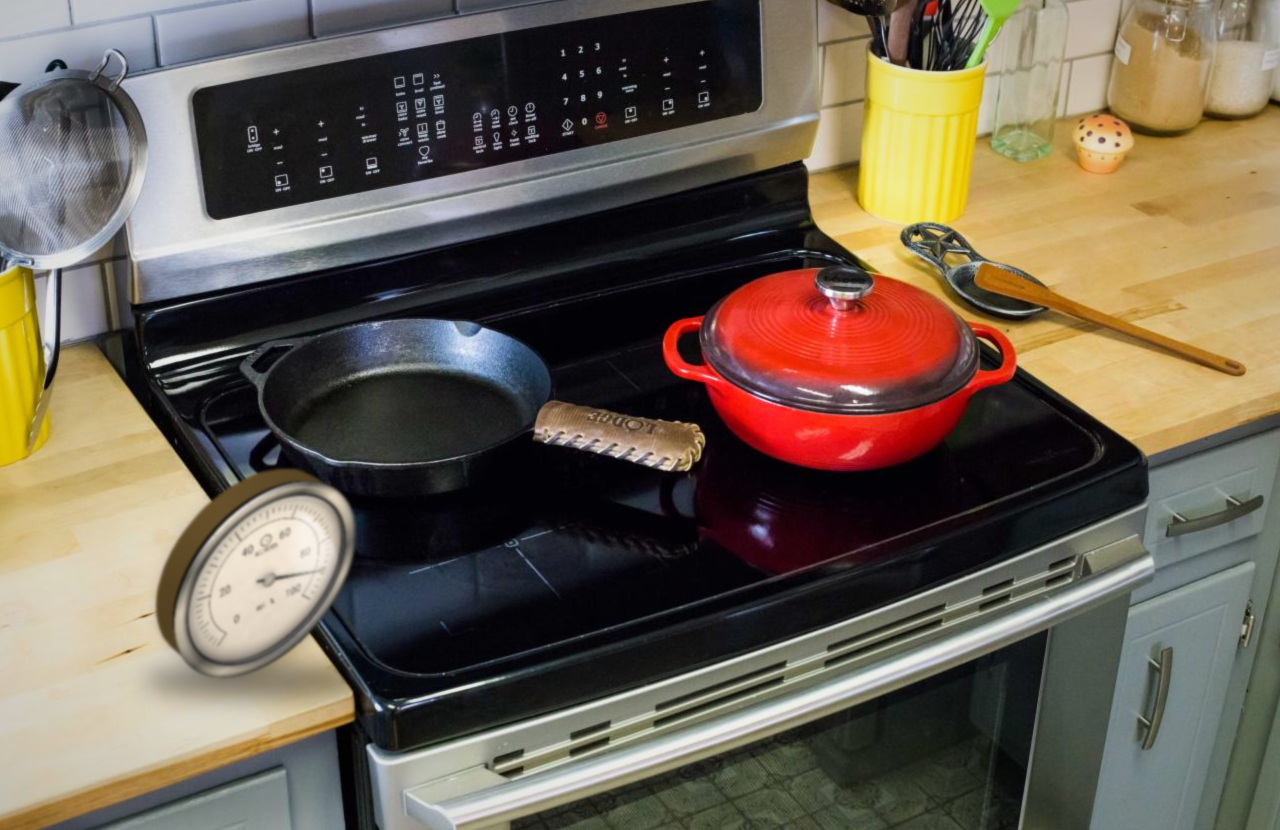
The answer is 90 %
